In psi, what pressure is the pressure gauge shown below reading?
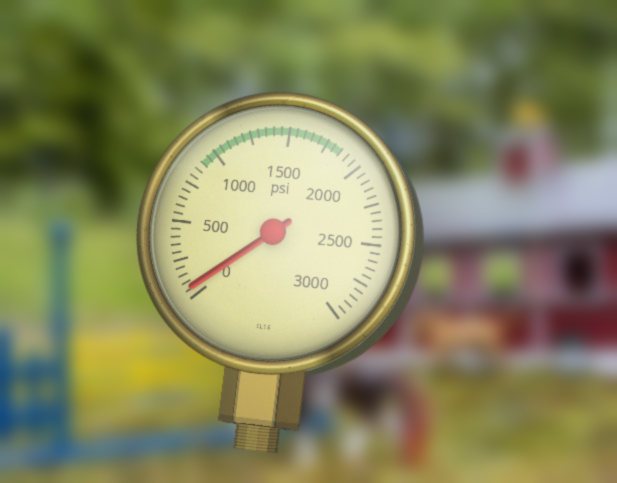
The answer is 50 psi
